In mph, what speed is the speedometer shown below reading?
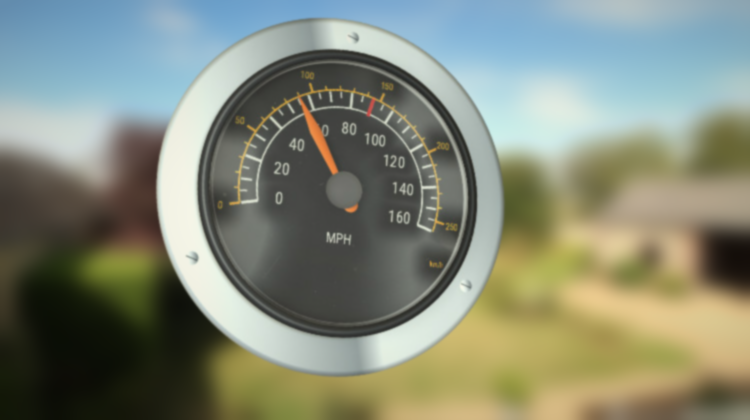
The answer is 55 mph
